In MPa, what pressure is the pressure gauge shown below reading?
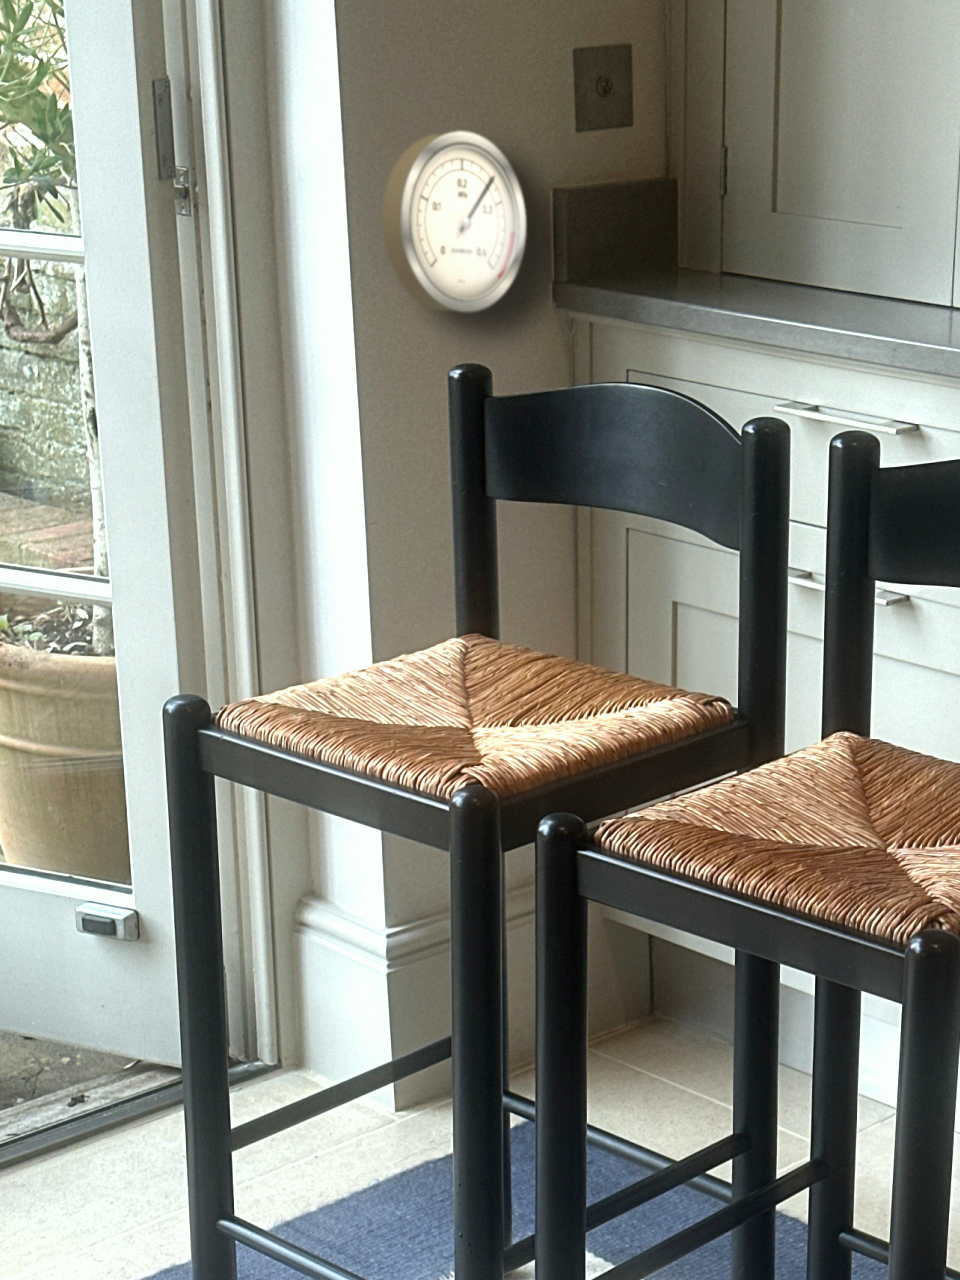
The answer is 0.26 MPa
